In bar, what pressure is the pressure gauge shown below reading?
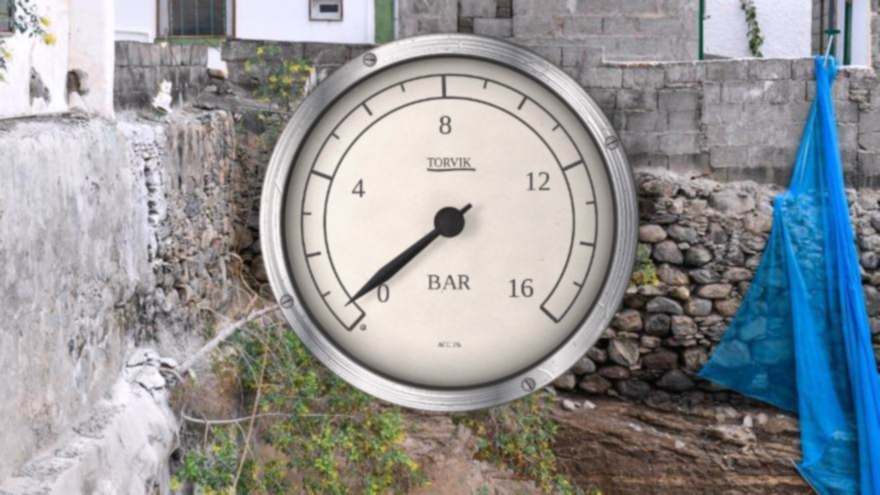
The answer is 0.5 bar
